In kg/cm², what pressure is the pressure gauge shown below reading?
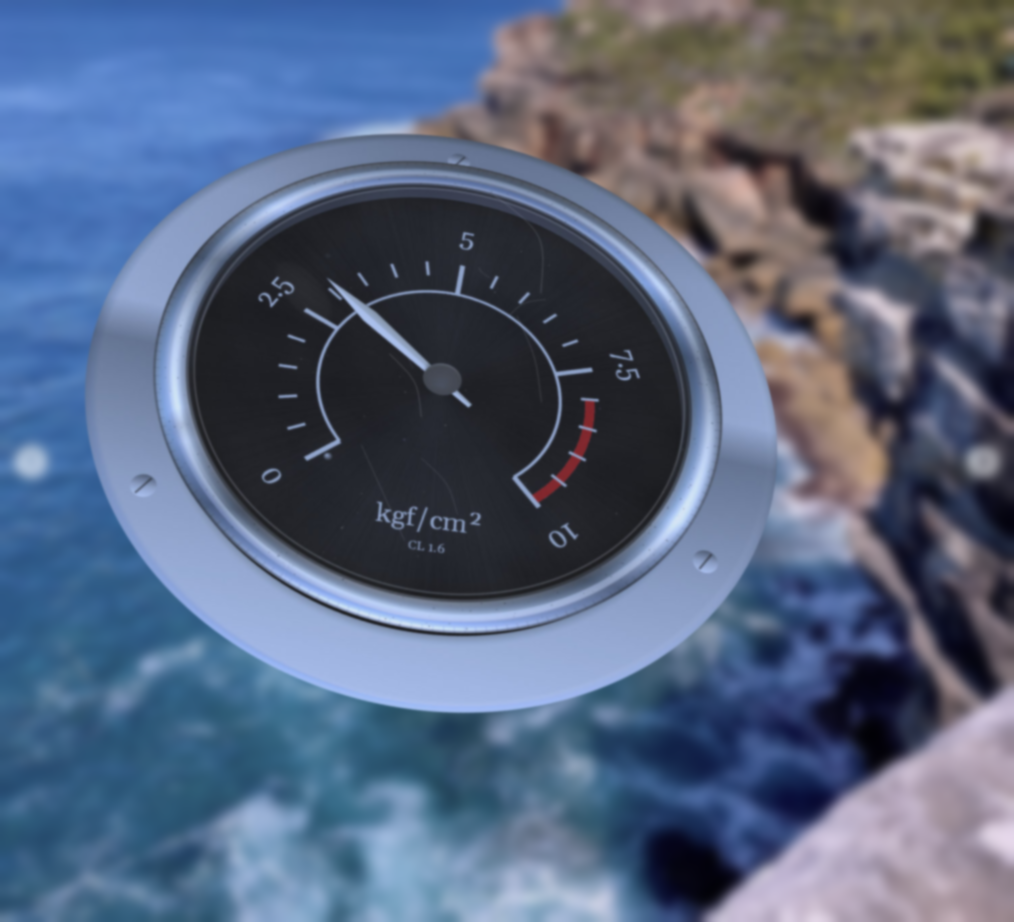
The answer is 3 kg/cm²
